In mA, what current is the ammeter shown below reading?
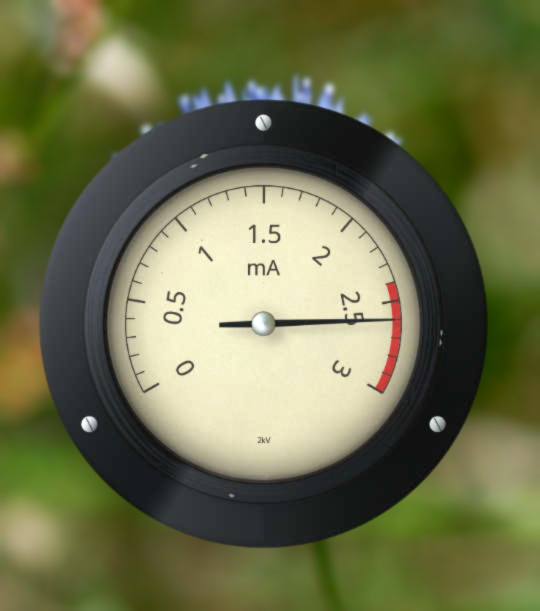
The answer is 2.6 mA
